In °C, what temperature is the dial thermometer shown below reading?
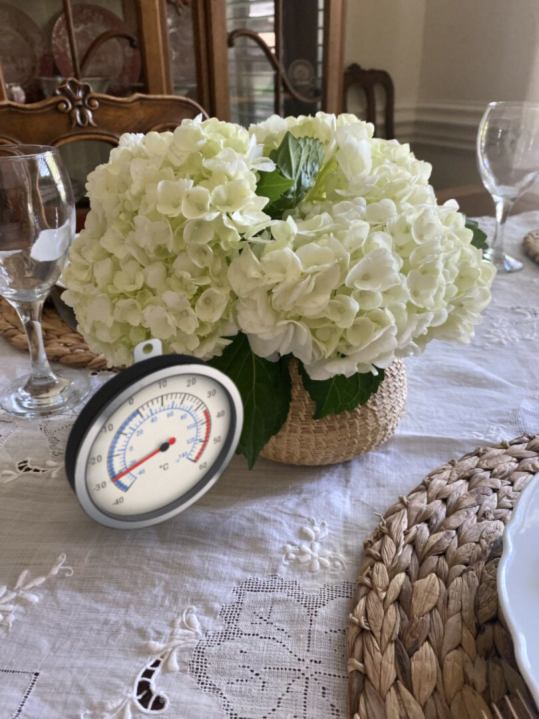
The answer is -30 °C
